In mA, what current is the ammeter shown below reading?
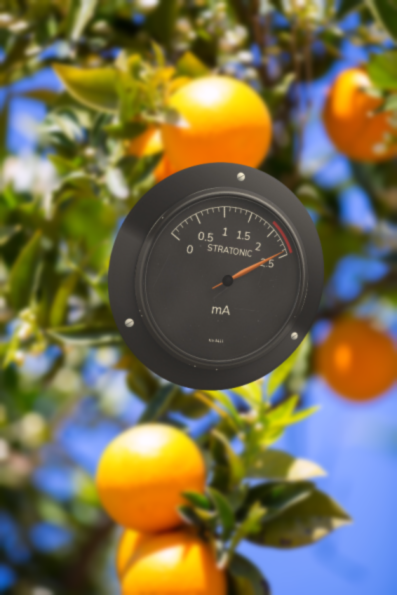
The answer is 2.4 mA
